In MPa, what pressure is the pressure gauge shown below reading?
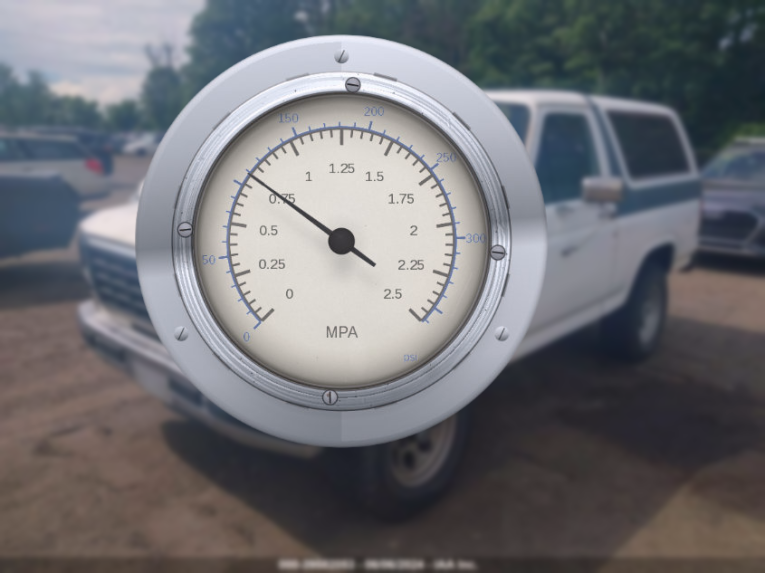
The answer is 0.75 MPa
